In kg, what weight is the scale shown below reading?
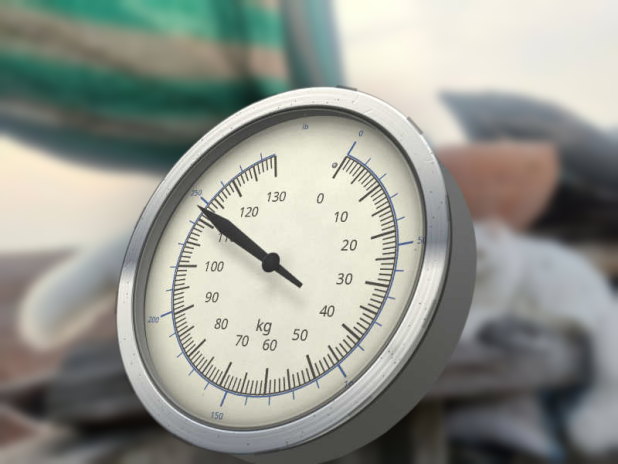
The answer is 112 kg
